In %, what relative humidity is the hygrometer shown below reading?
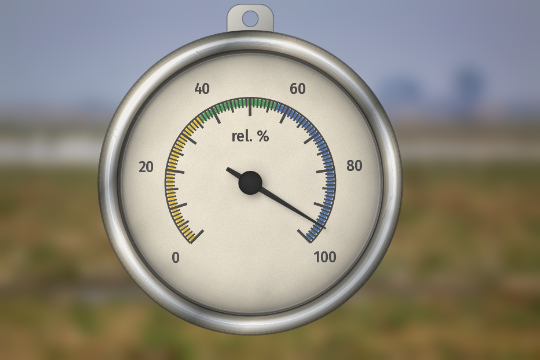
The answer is 95 %
